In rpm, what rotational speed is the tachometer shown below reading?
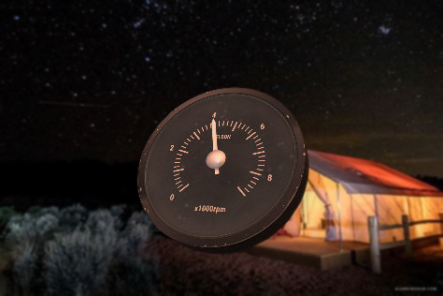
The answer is 4000 rpm
